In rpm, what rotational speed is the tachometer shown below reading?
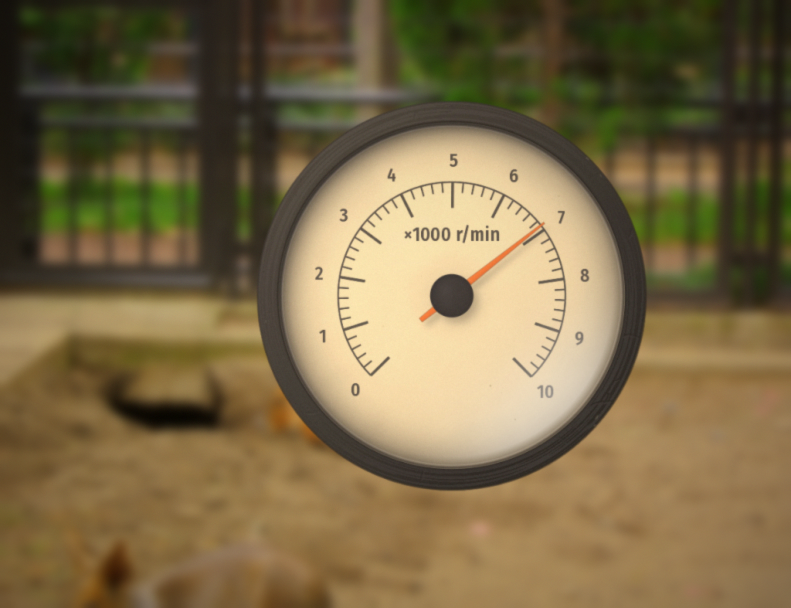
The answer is 6900 rpm
